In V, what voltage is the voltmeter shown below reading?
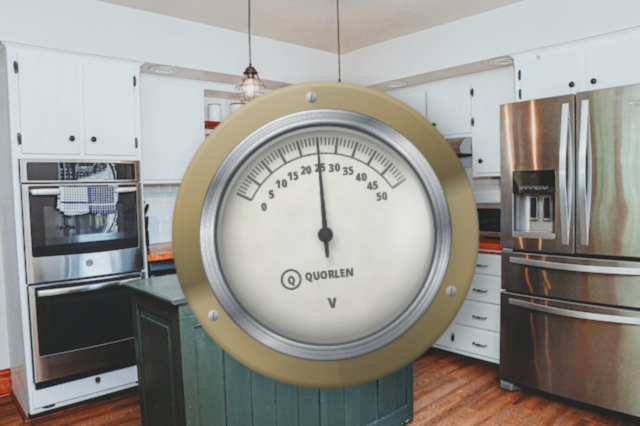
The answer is 25 V
